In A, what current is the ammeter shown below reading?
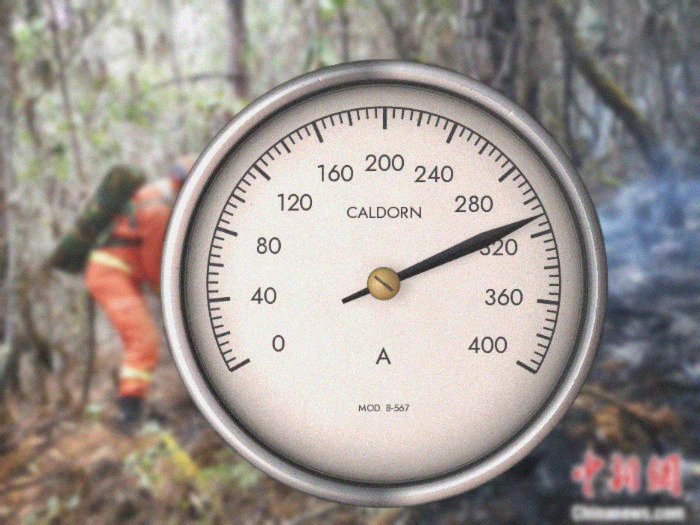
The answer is 310 A
